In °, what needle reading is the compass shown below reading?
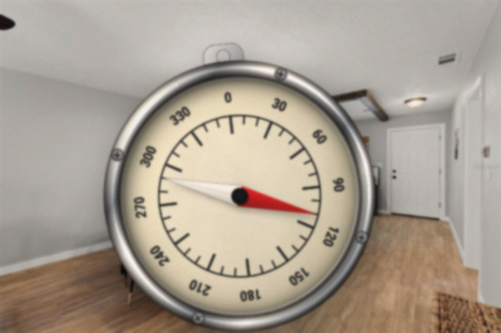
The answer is 110 °
